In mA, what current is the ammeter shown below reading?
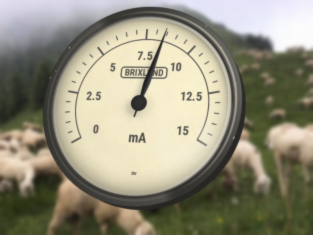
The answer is 8.5 mA
